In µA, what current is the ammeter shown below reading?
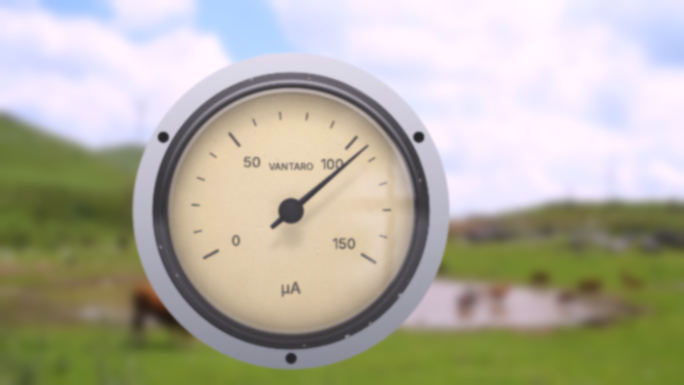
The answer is 105 µA
